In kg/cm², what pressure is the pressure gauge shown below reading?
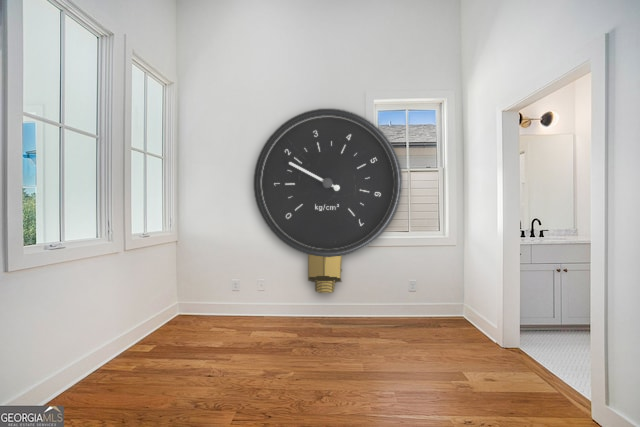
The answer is 1.75 kg/cm²
